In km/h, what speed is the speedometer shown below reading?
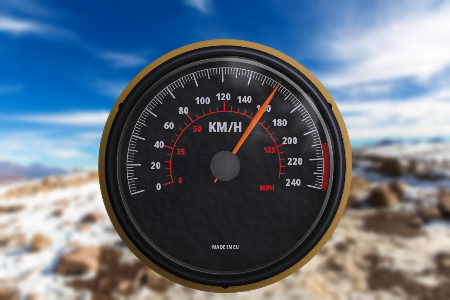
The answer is 160 km/h
